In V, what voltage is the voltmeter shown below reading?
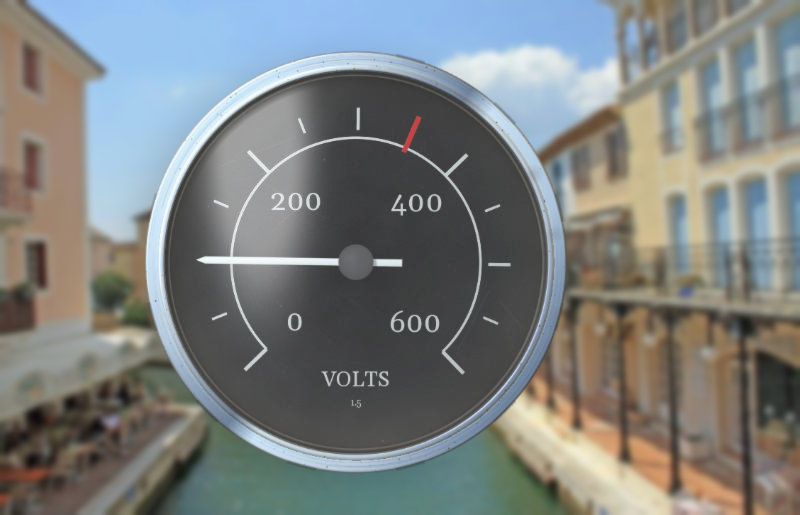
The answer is 100 V
